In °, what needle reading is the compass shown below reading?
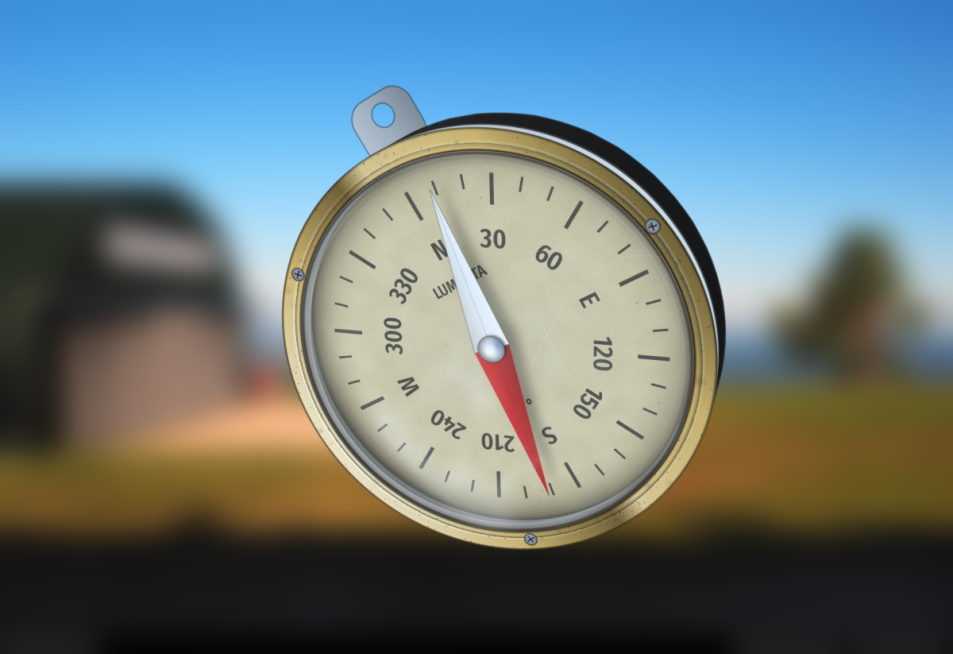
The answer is 190 °
